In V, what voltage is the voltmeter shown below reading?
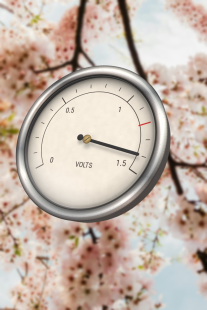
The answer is 1.4 V
